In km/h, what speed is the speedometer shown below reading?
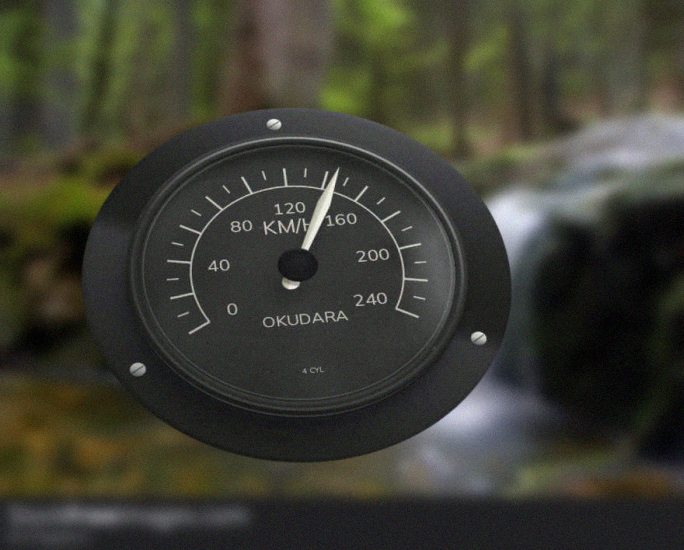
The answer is 145 km/h
